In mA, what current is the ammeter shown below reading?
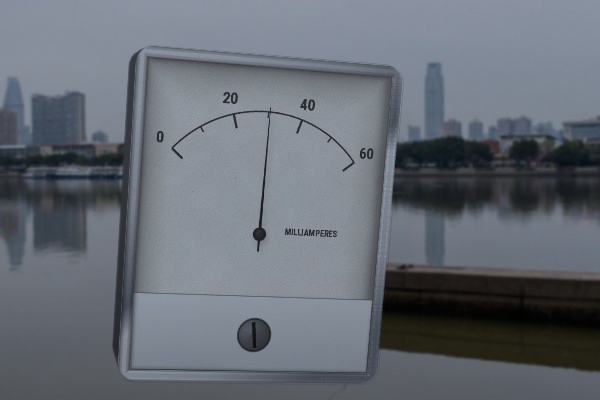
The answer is 30 mA
